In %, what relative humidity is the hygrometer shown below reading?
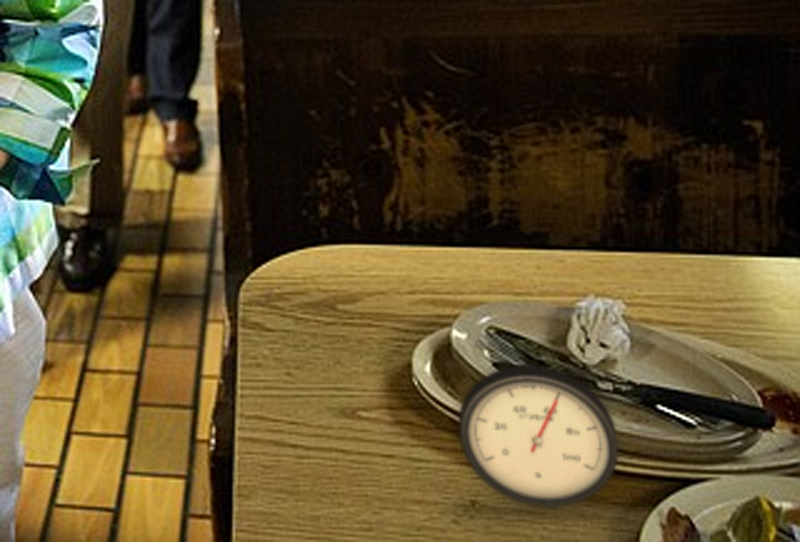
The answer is 60 %
